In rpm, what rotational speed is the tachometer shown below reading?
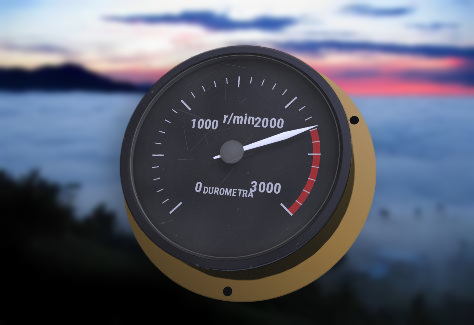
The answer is 2300 rpm
